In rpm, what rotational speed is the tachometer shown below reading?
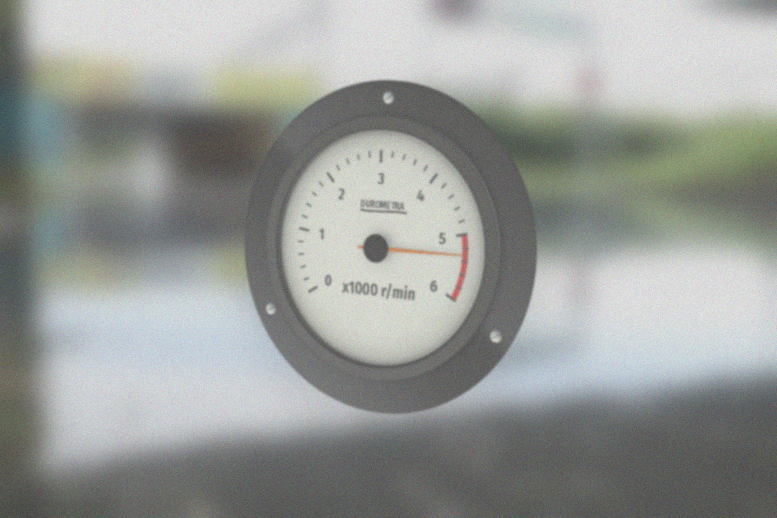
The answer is 5300 rpm
